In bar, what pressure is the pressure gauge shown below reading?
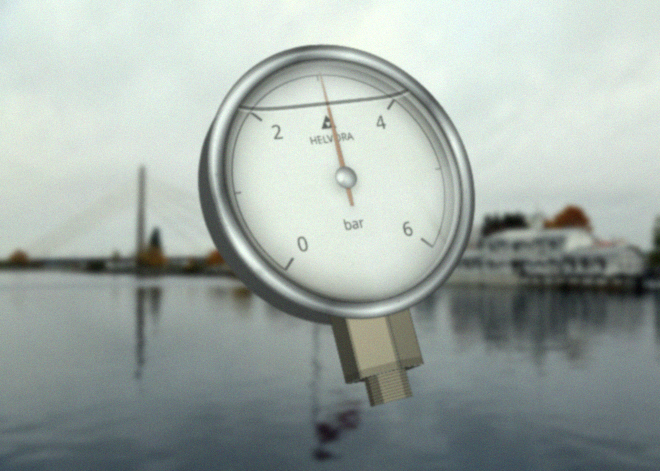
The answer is 3 bar
